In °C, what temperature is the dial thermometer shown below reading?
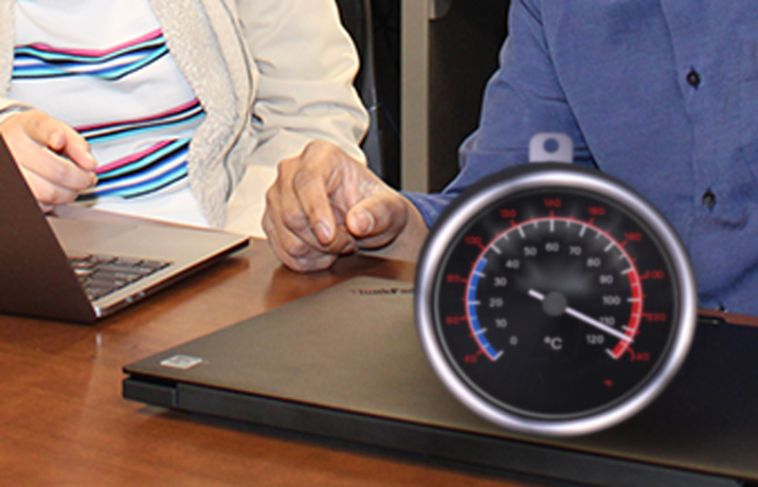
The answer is 112.5 °C
